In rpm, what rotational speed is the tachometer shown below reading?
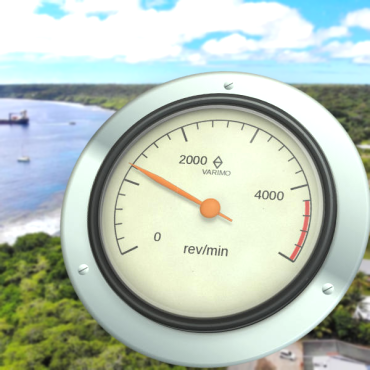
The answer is 1200 rpm
